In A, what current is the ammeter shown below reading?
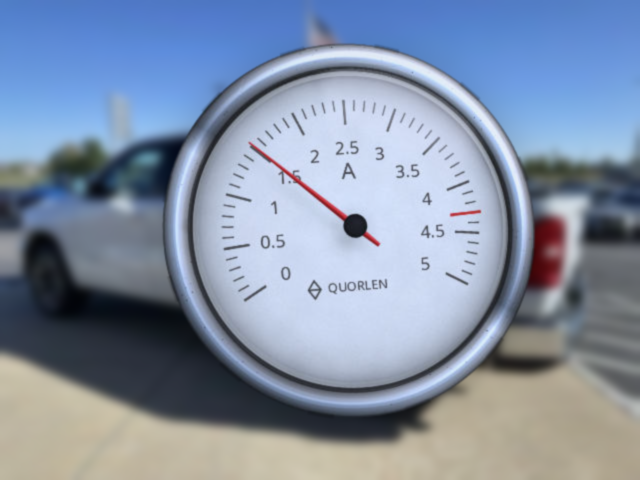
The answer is 1.5 A
